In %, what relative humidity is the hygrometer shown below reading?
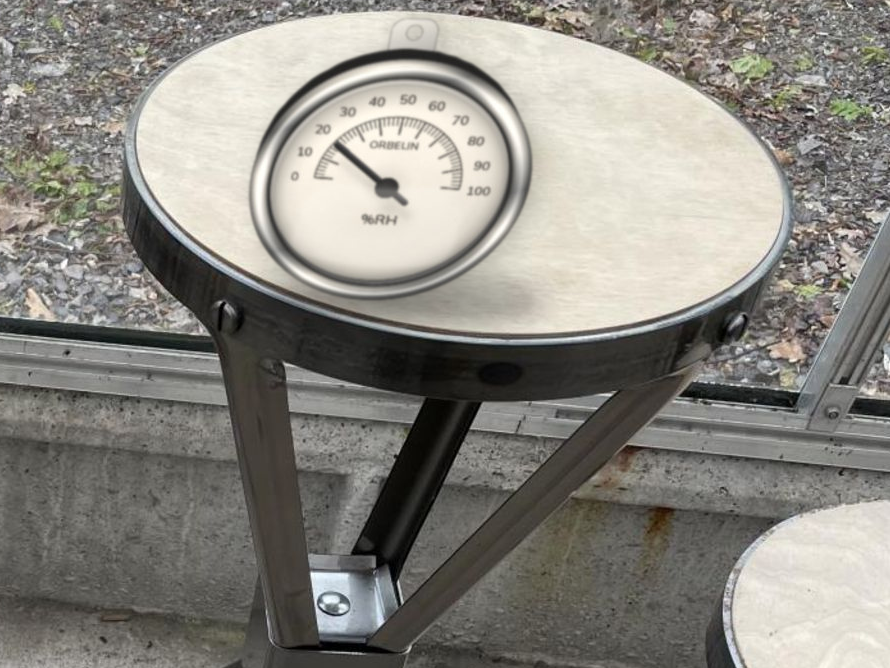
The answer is 20 %
